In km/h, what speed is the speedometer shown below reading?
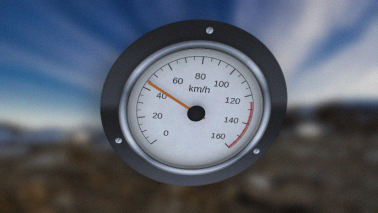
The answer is 45 km/h
